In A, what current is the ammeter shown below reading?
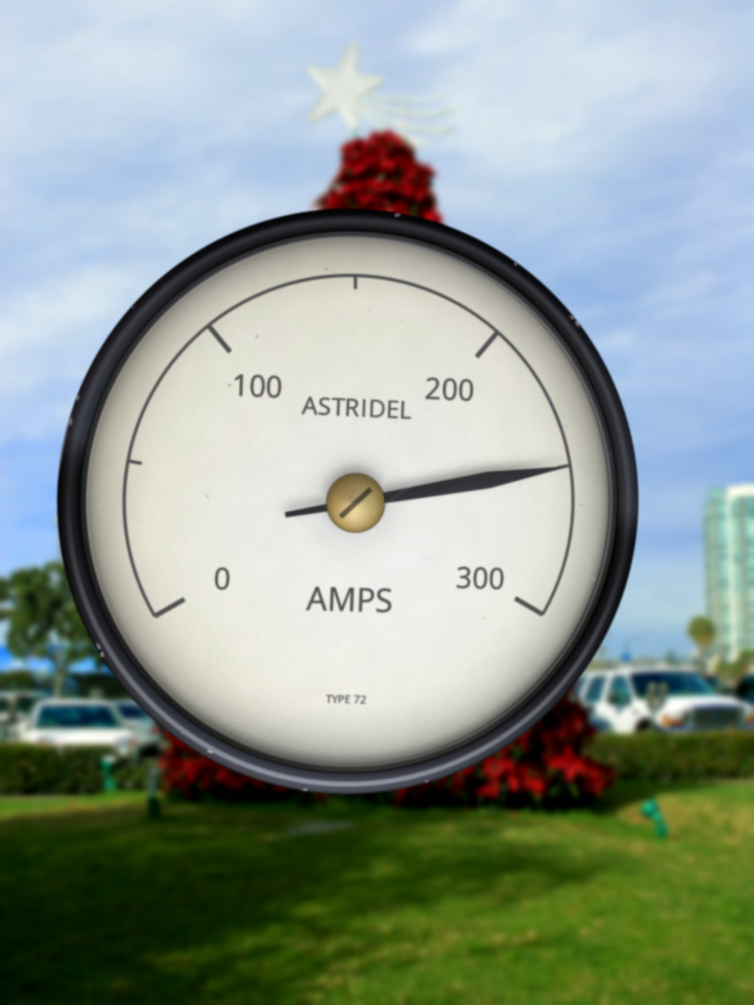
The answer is 250 A
